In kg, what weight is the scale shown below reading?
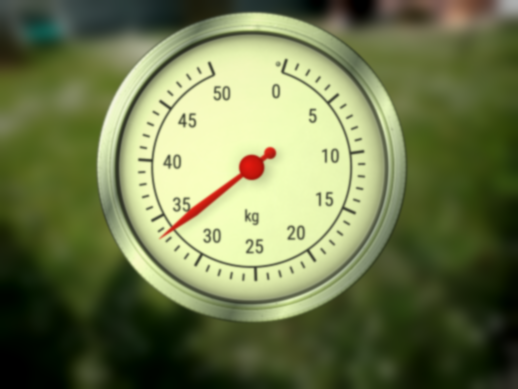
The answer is 33.5 kg
